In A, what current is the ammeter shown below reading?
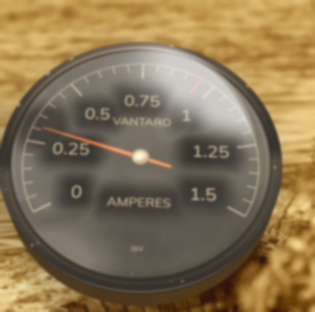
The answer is 0.3 A
